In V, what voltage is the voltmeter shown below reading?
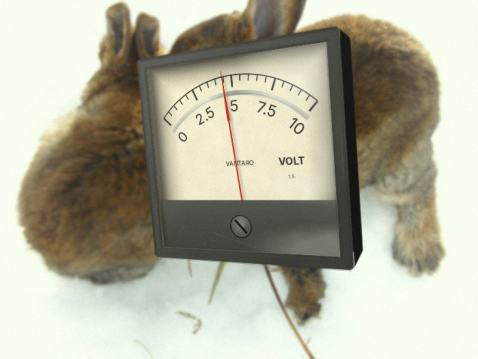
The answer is 4.5 V
